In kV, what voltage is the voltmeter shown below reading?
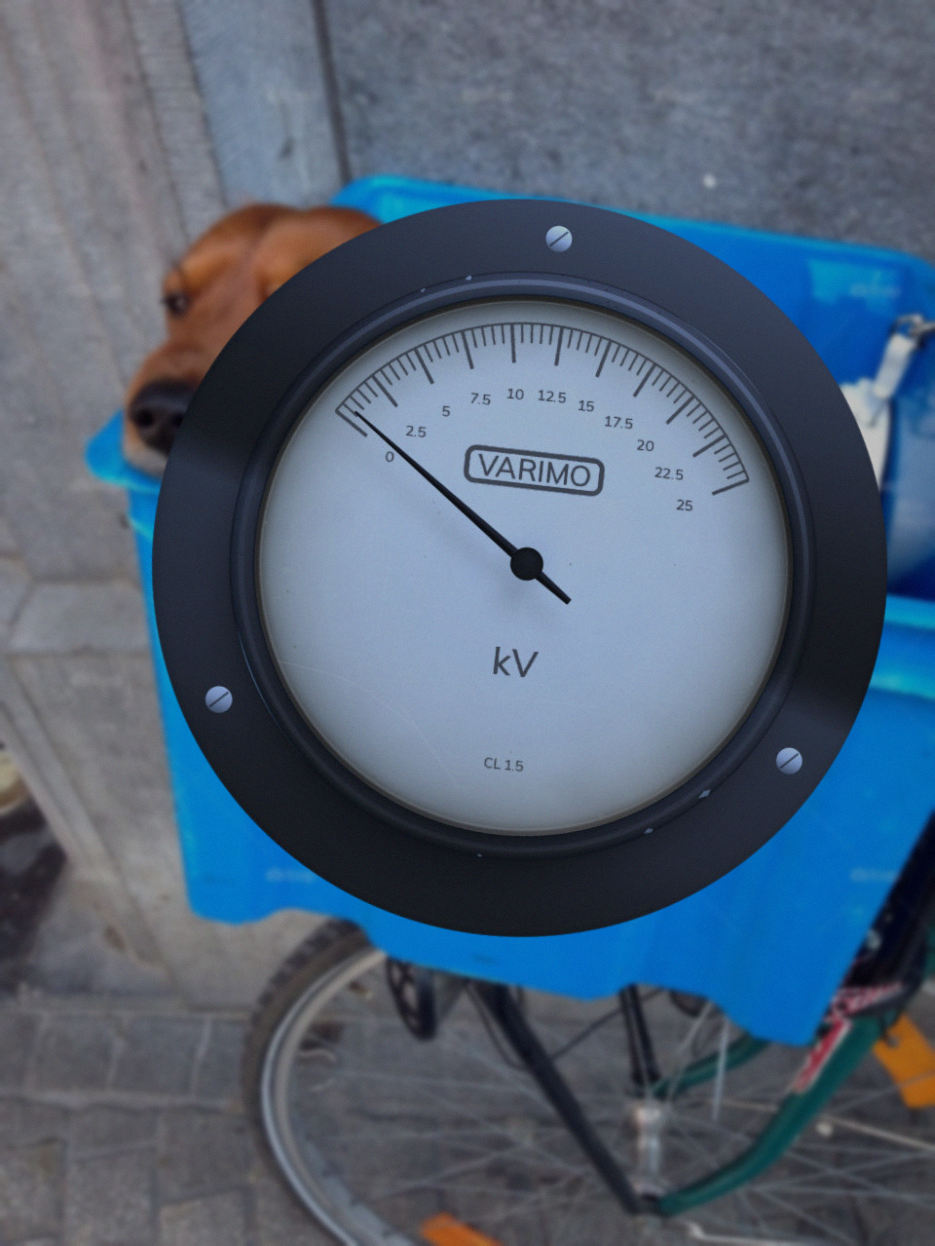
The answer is 0.5 kV
